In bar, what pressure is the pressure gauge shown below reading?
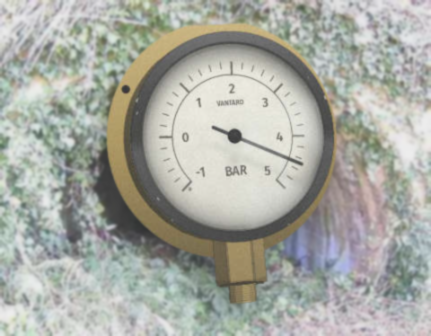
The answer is 4.5 bar
